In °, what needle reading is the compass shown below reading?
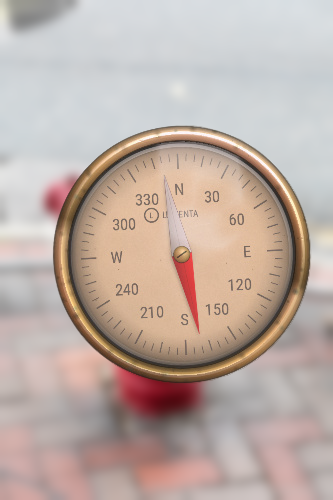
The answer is 170 °
